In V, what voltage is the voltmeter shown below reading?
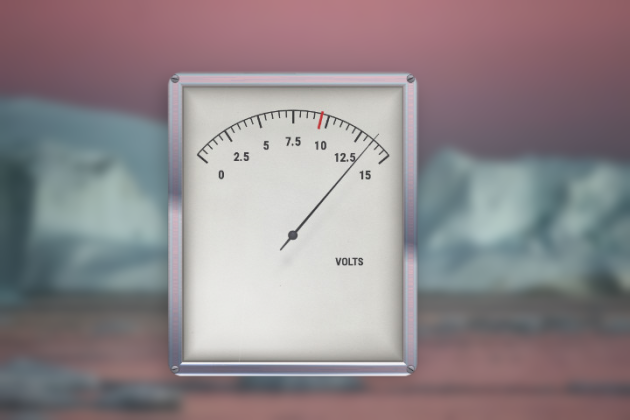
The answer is 13.5 V
